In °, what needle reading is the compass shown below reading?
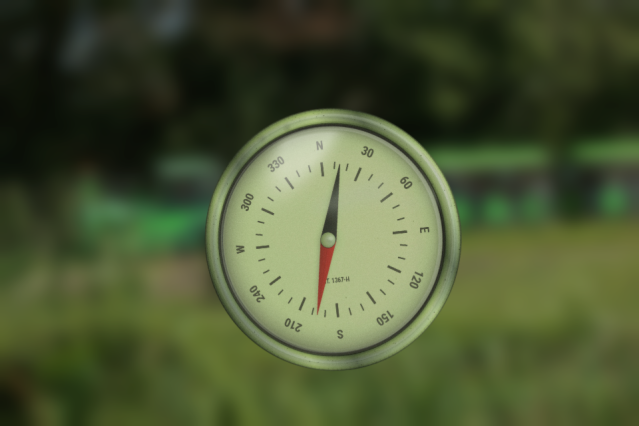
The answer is 195 °
